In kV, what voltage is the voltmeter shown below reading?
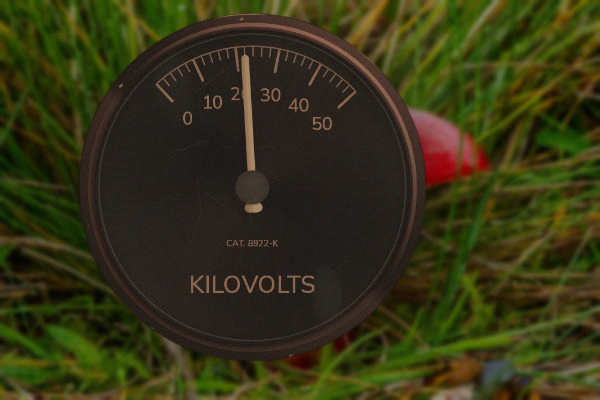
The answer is 22 kV
